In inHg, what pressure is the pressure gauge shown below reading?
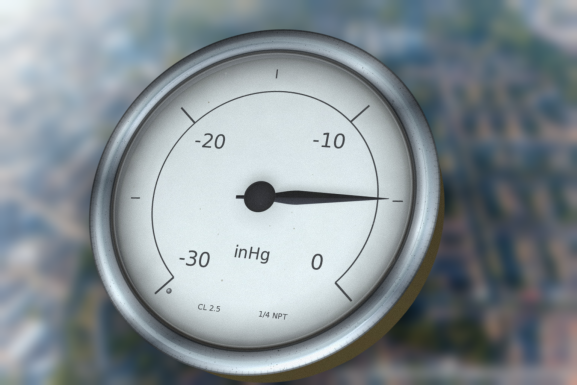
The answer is -5 inHg
